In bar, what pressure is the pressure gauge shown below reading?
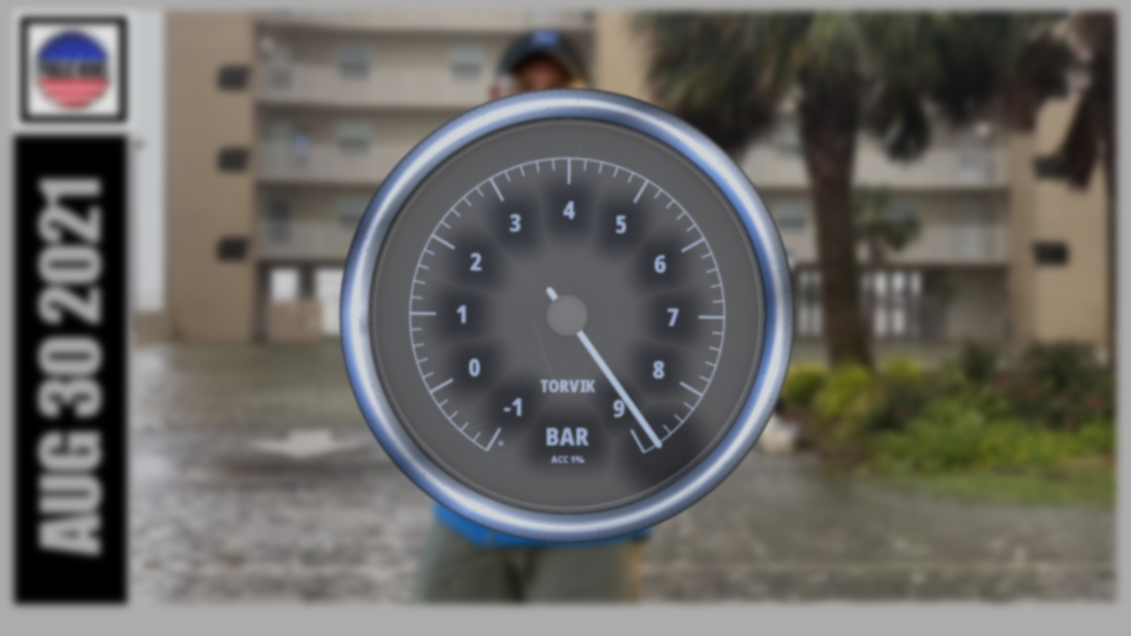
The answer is 8.8 bar
